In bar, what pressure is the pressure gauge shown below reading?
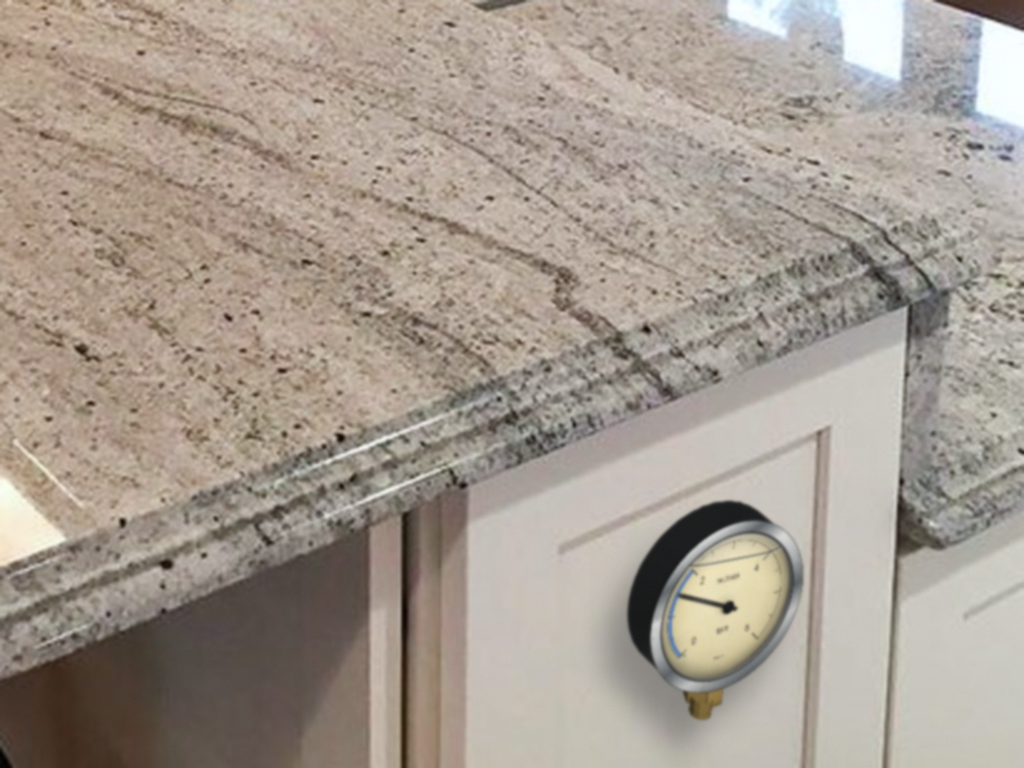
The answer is 1.5 bar
